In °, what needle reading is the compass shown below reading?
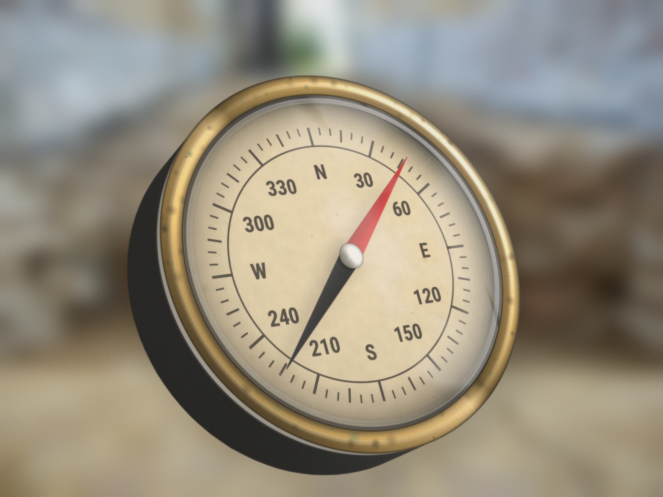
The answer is 45 °
